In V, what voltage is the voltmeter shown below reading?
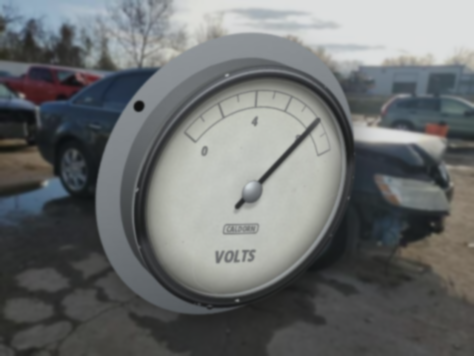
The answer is 8 V
